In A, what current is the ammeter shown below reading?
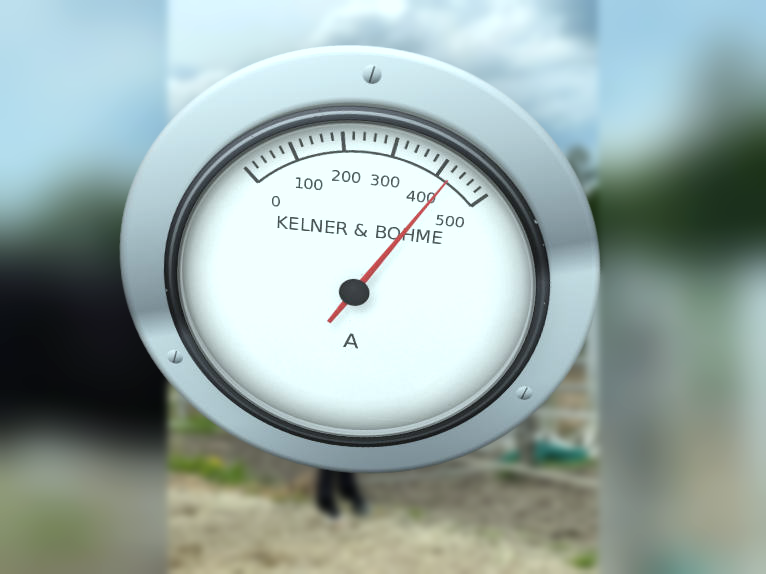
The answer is 420 A
